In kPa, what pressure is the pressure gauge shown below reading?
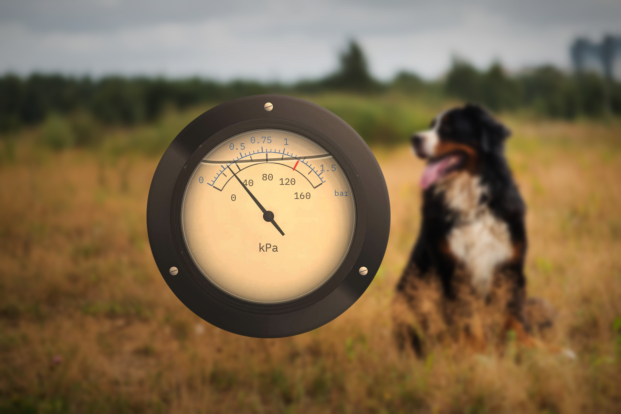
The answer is 30 kPa
